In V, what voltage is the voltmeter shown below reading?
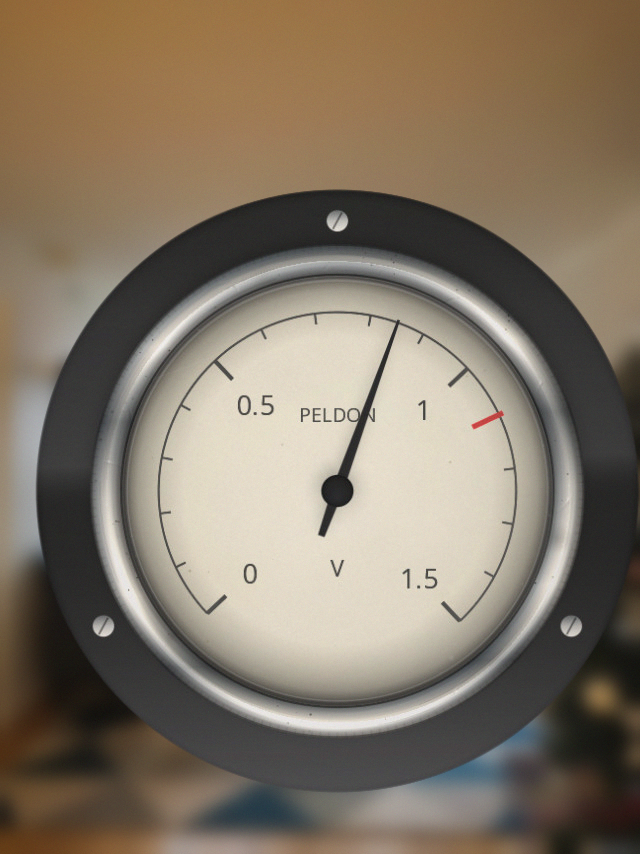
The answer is 0.85 V
